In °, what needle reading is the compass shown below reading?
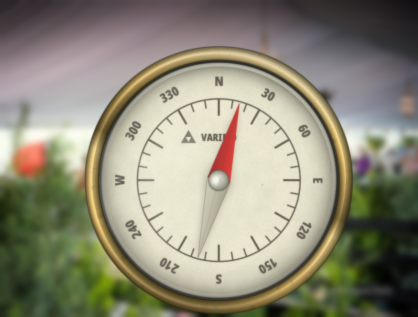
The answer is 15 °
